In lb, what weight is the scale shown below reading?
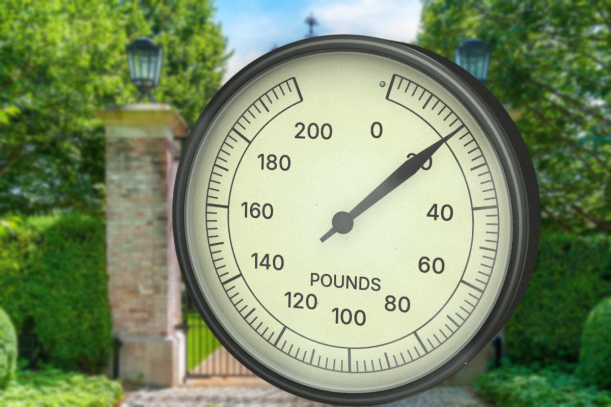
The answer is 20 lb
